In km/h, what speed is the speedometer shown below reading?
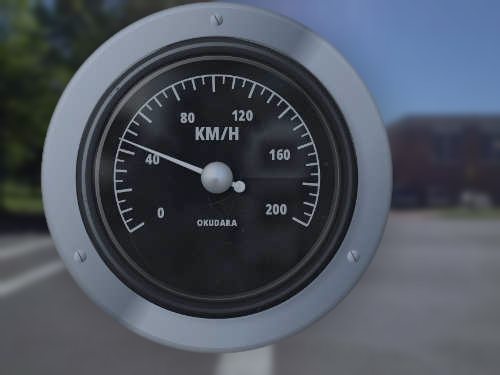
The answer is 45 km/h
